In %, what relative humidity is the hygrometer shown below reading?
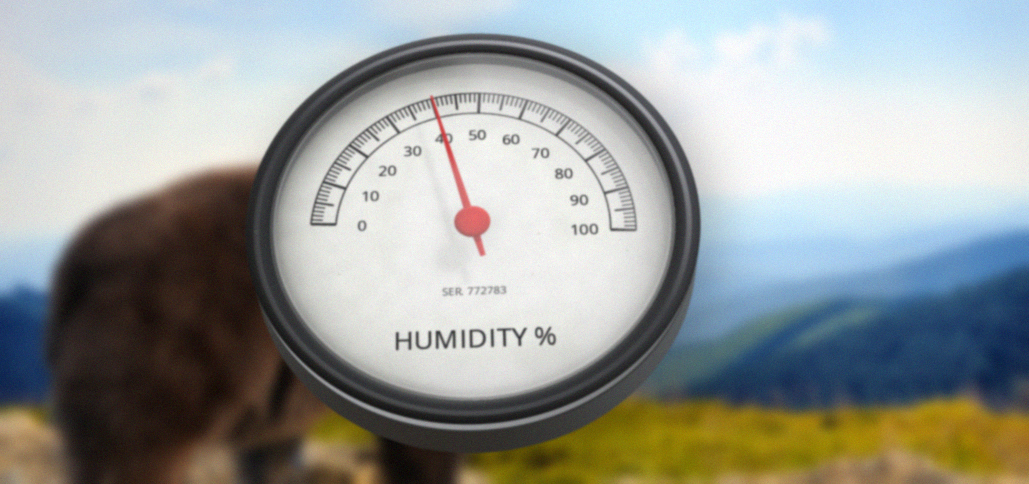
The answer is 40 %
